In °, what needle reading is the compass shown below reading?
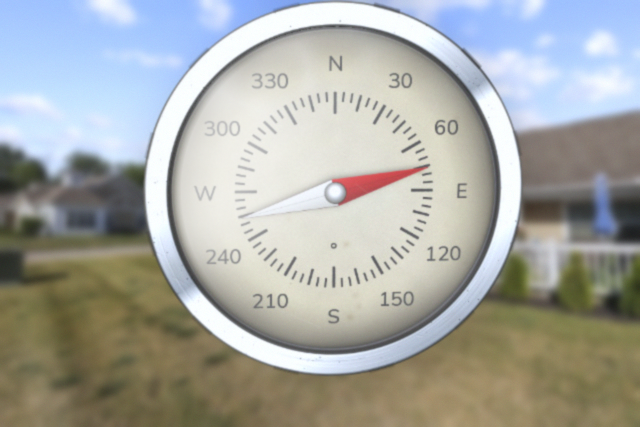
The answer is 75 °
